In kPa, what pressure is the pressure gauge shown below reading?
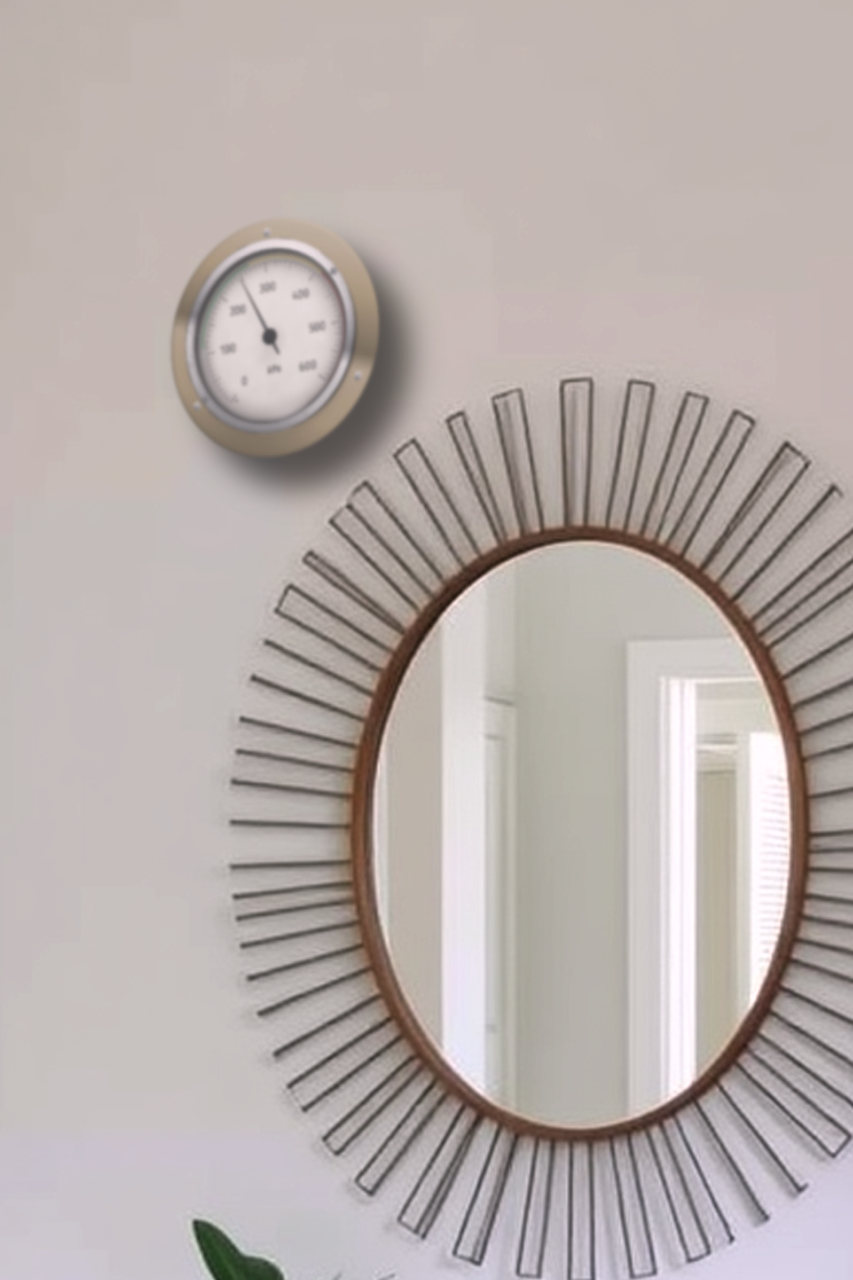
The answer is 250 kPa
